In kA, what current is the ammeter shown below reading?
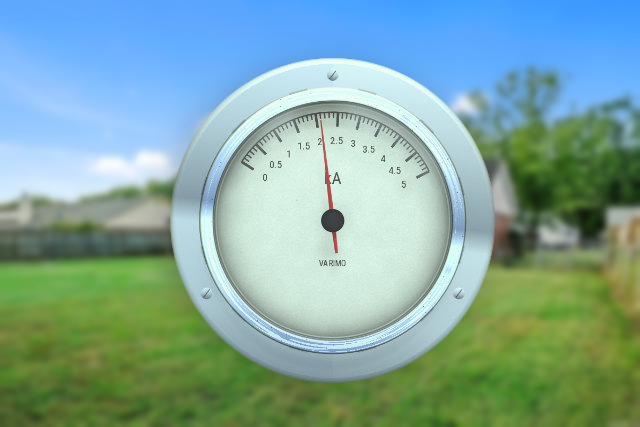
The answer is 2.1 kA
